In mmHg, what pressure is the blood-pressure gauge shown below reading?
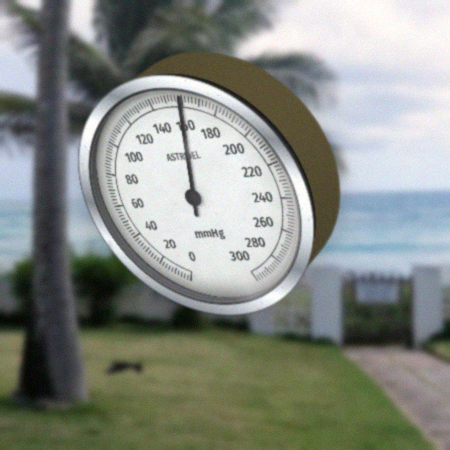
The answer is 160 mmHg
